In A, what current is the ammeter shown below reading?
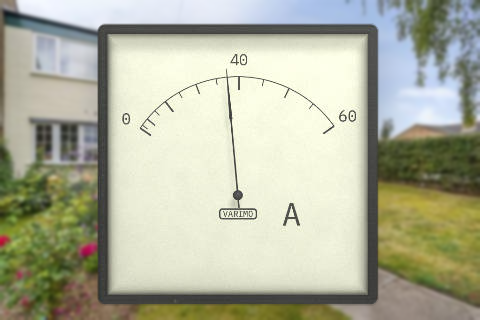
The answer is 37.5 A
